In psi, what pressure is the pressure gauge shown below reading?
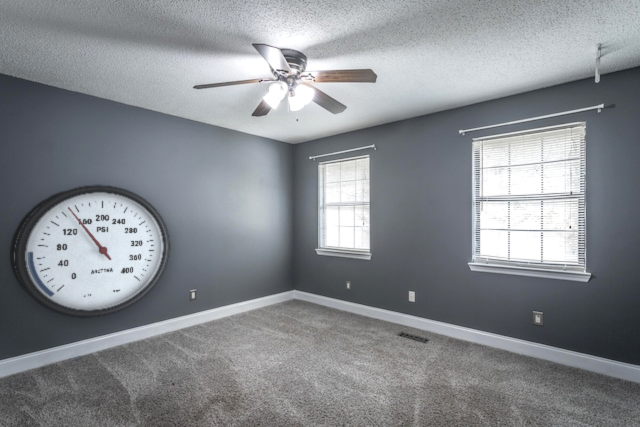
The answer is 150 psi
